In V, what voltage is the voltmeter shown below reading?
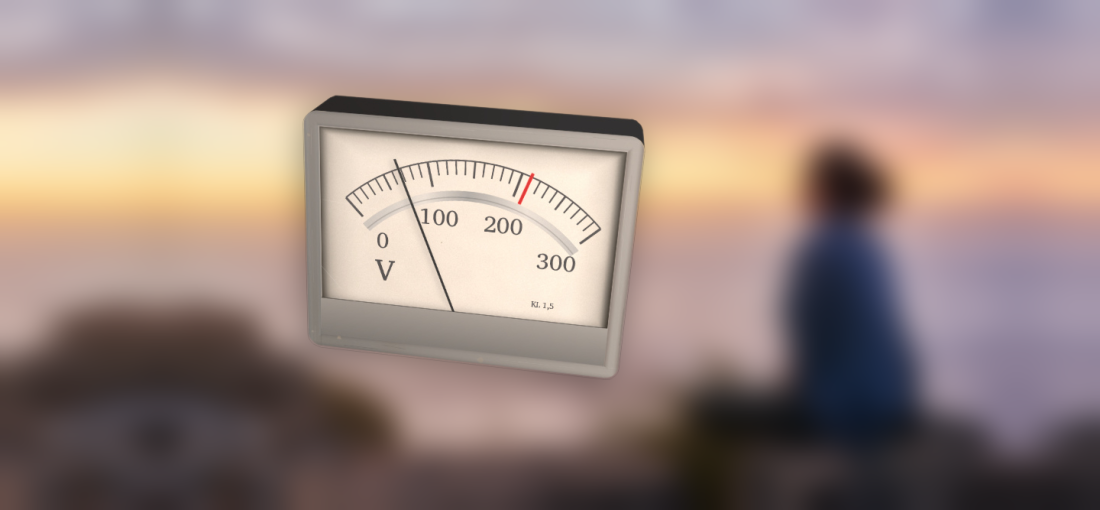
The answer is 70 V
